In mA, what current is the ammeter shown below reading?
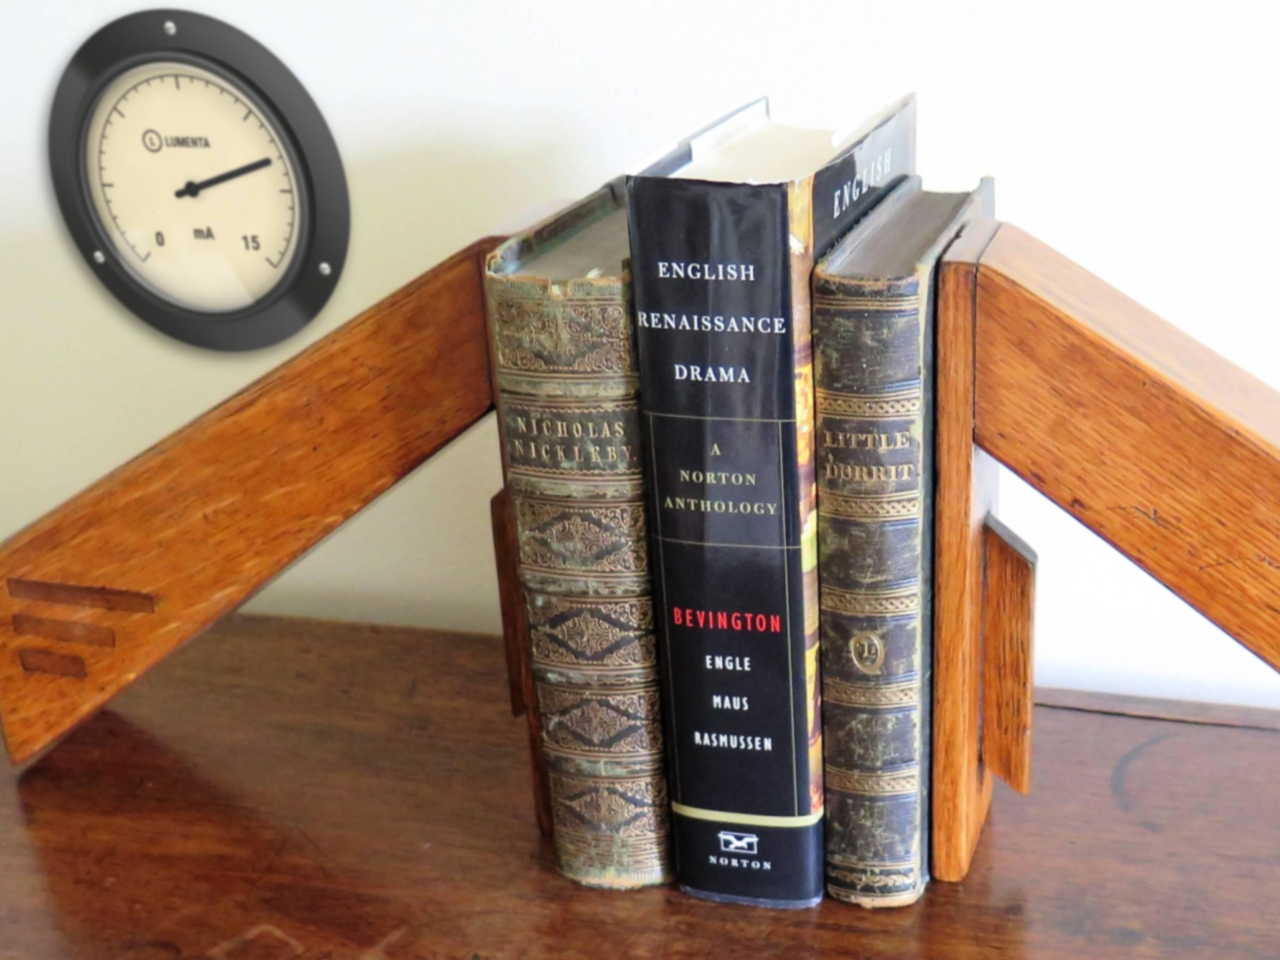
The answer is 11.5 mA
